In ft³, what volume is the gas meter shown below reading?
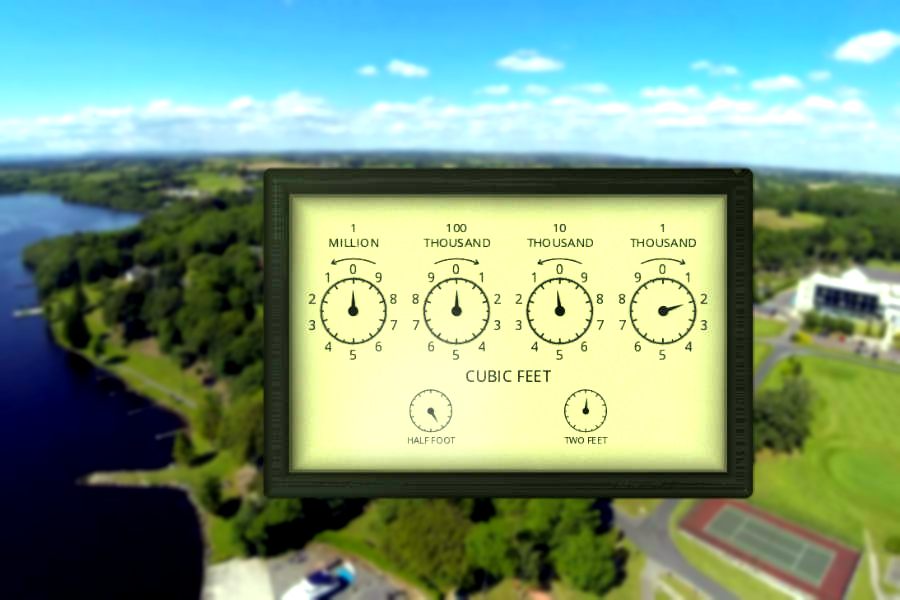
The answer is 200 ft³
